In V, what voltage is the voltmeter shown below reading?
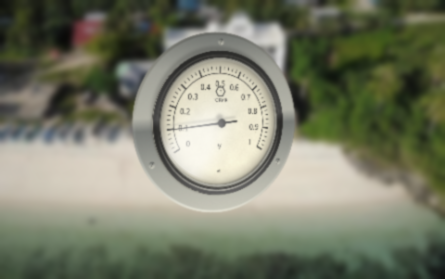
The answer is 0.1 V
